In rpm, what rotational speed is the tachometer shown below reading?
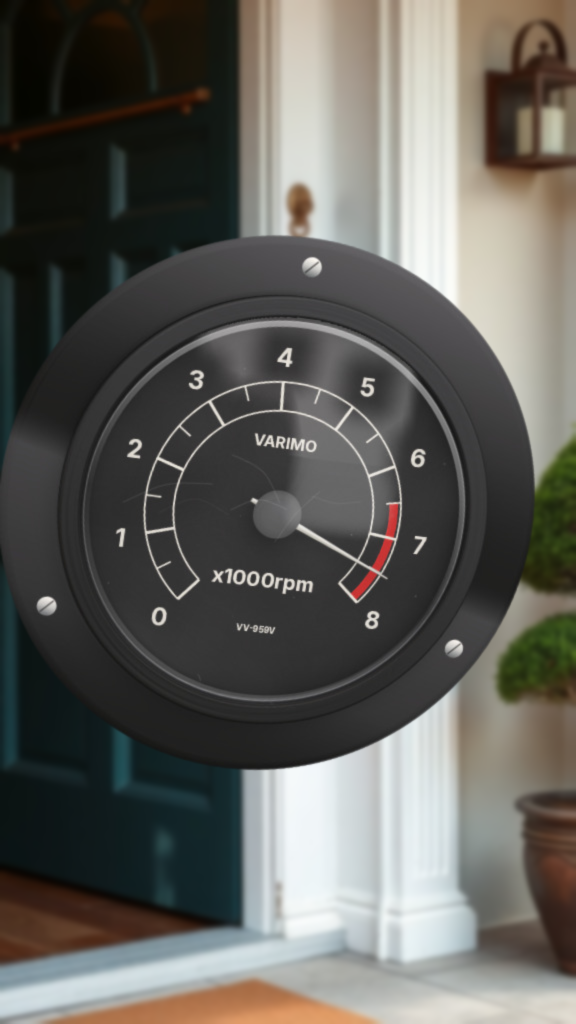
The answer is 7500 rpm
